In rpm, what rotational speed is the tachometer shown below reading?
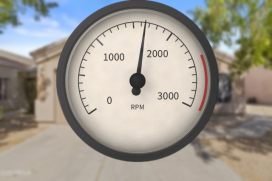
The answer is 1650 rpm
